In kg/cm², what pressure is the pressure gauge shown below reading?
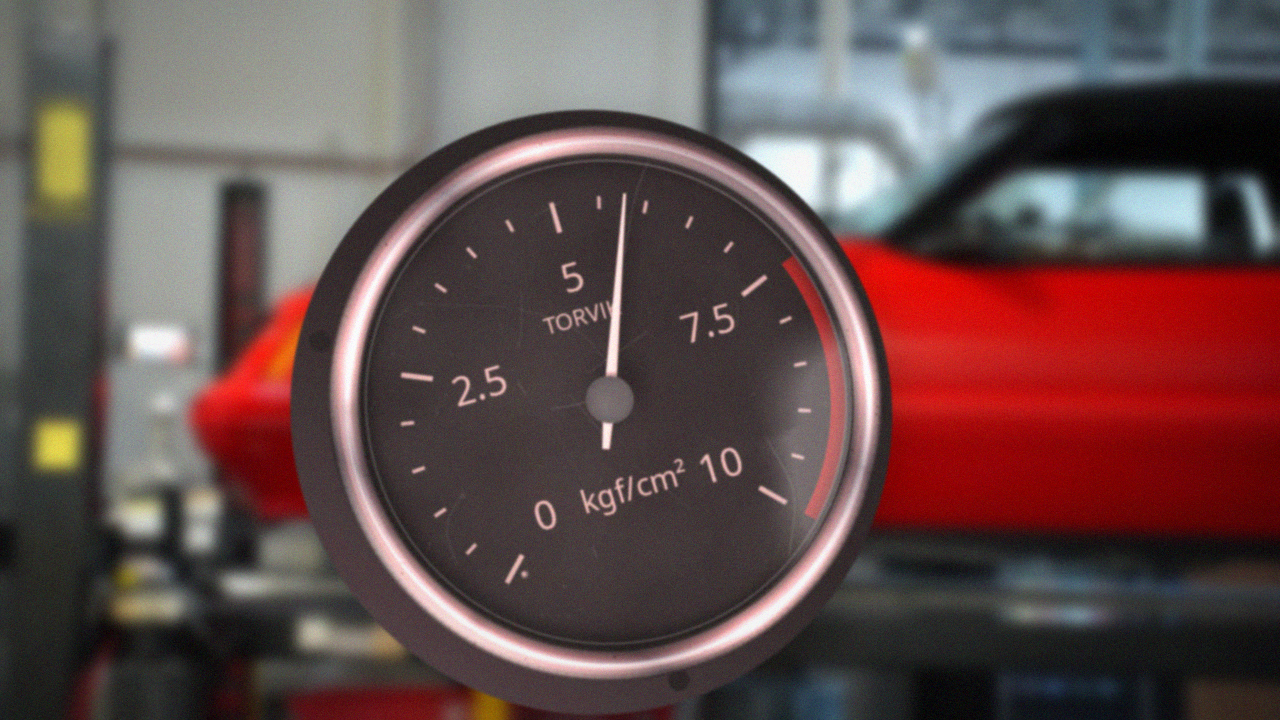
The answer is 5.75 kg/cm²
